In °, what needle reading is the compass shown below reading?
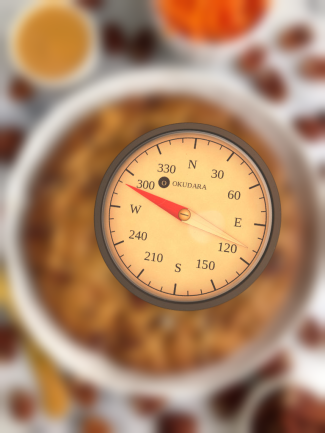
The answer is 290 °
